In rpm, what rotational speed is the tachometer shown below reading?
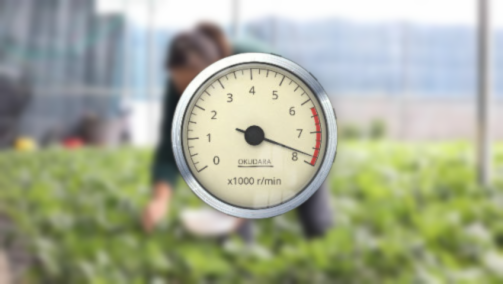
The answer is 7750 rpm
